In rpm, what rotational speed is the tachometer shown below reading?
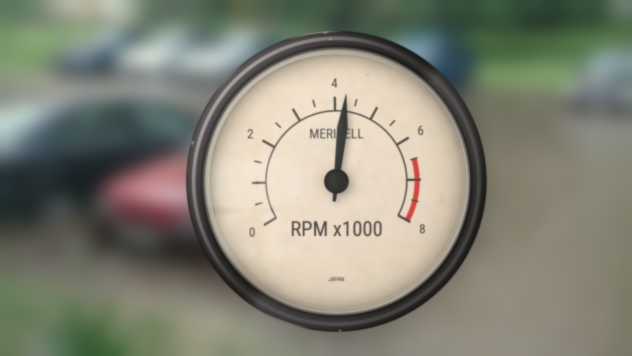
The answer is 4250 rpm
